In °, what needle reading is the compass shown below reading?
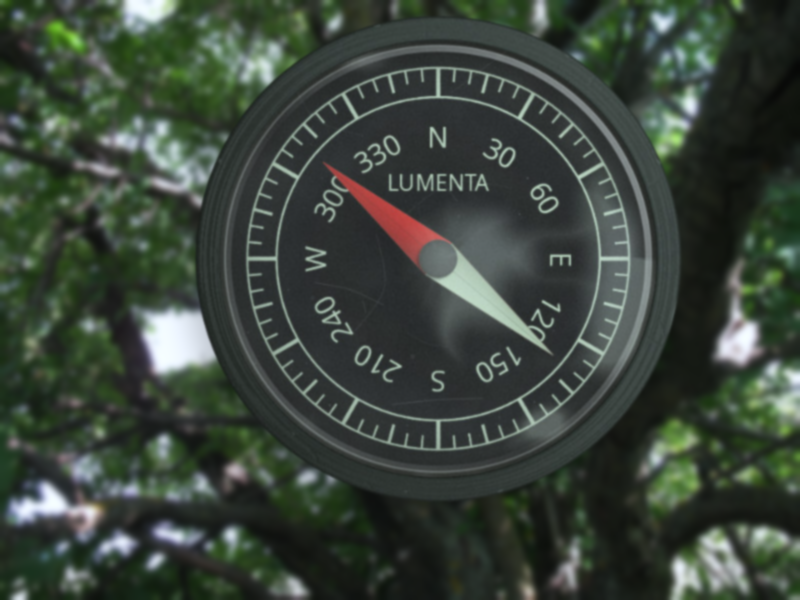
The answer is 310 °
